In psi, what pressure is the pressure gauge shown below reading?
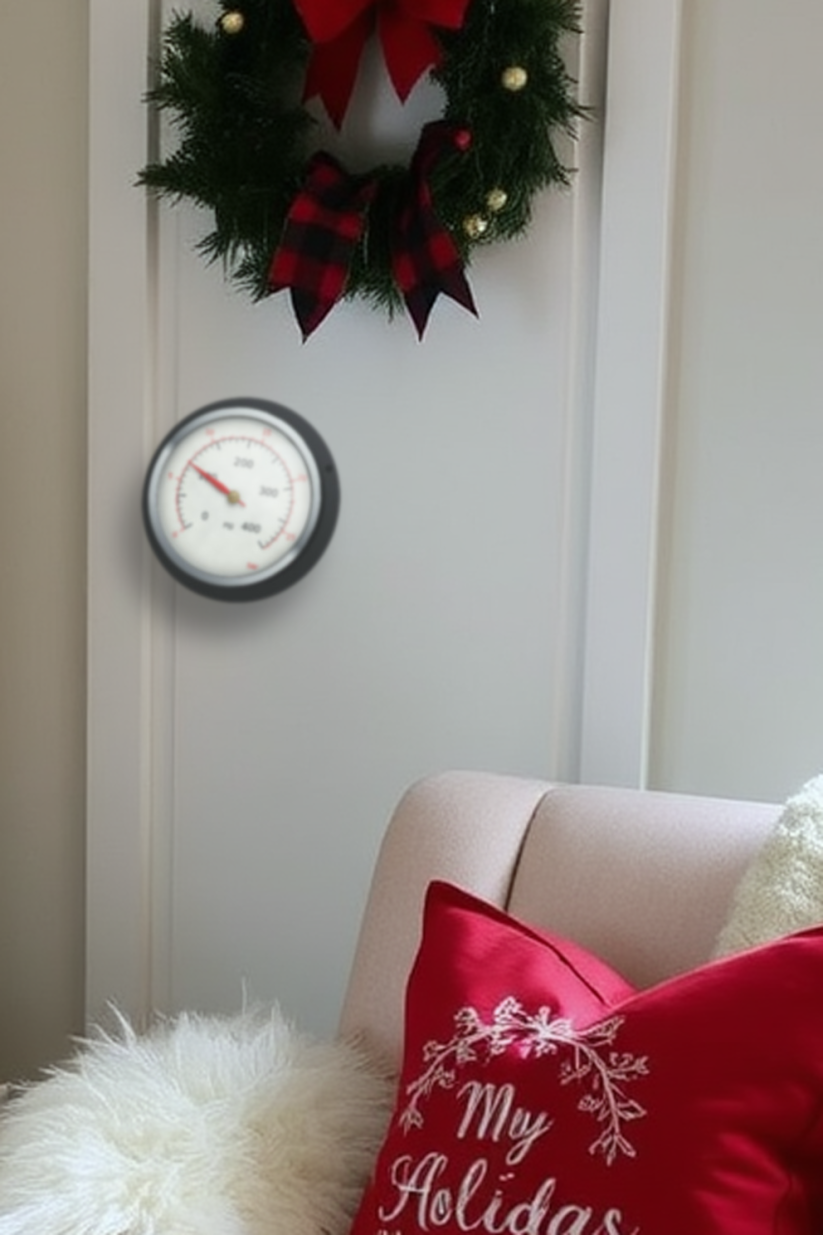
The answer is 100 psi
